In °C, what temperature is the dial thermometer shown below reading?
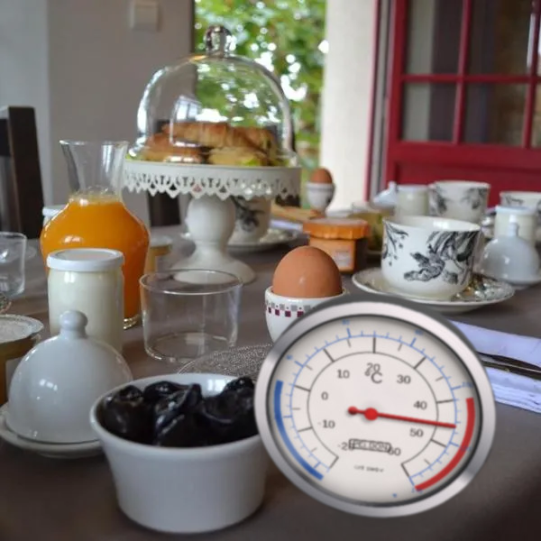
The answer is 45 °C
